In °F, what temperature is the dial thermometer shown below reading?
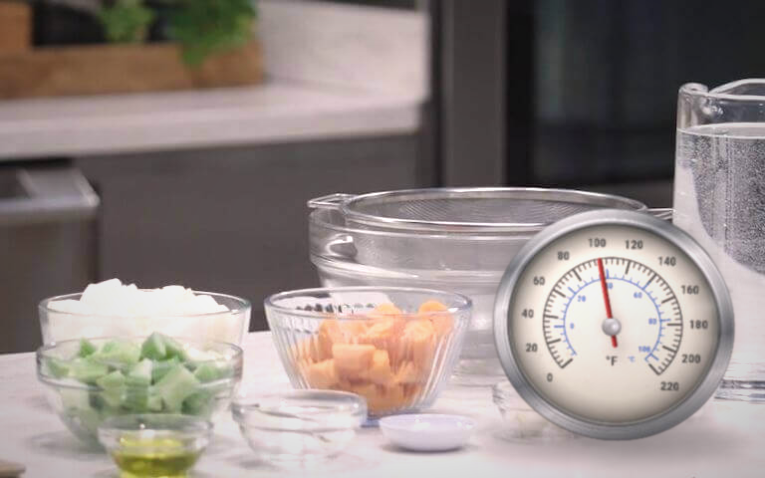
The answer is 100 °F
